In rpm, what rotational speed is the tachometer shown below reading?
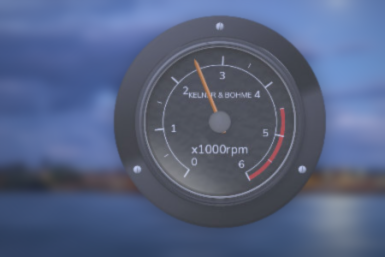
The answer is 2500 rpm
